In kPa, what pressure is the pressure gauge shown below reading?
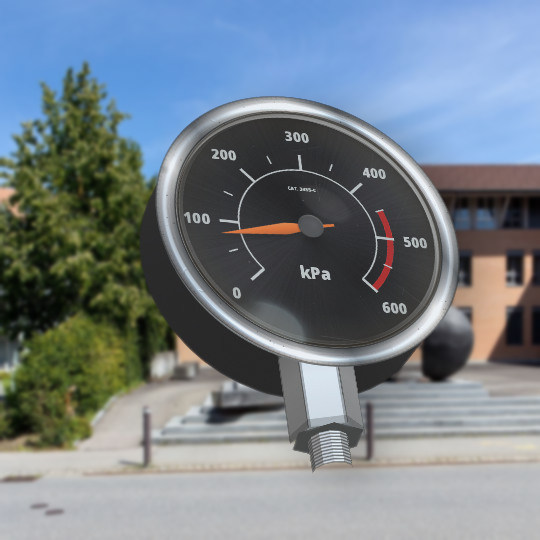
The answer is 75 kPa
